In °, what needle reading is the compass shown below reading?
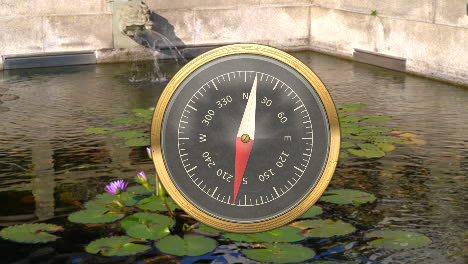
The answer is 190 °
